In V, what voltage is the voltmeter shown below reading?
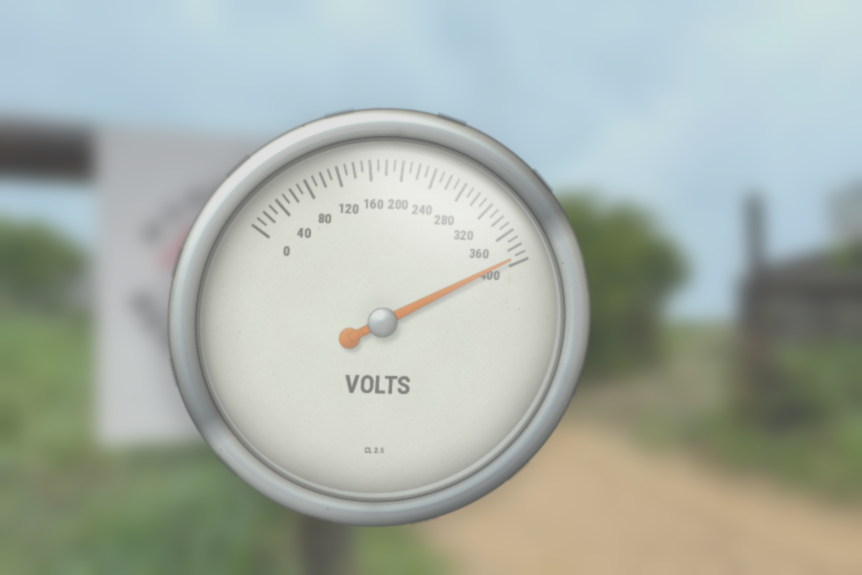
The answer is 390 V
